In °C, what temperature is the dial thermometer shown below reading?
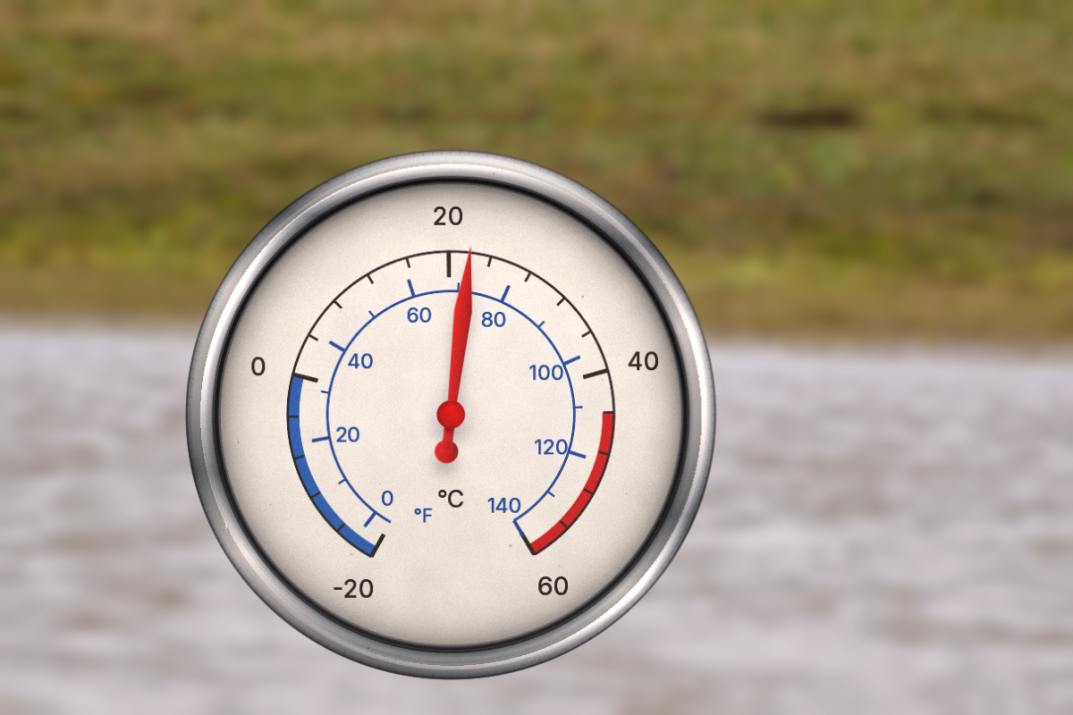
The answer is 22 °C
